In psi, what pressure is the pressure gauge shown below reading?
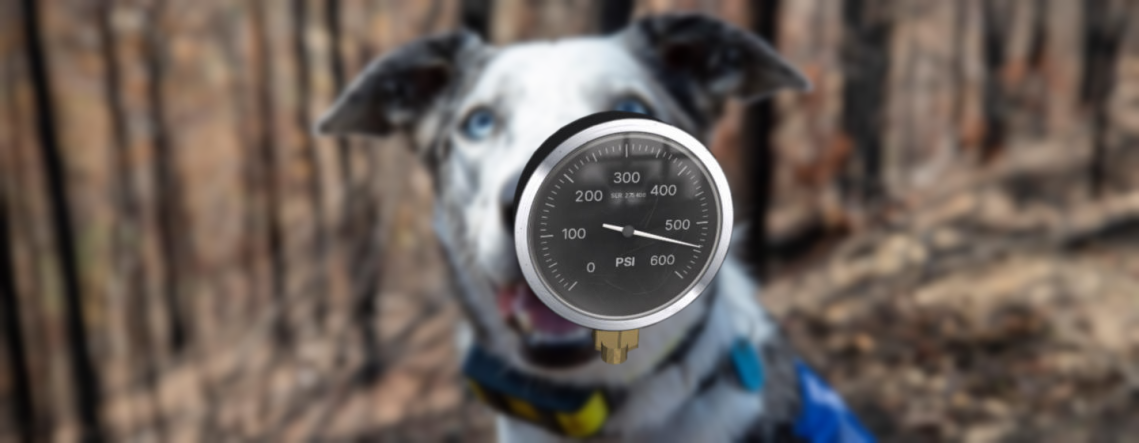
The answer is 540 psi
